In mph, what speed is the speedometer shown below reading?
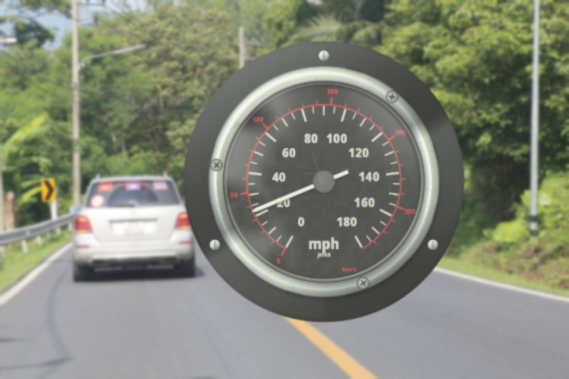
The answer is 22.5 mph
